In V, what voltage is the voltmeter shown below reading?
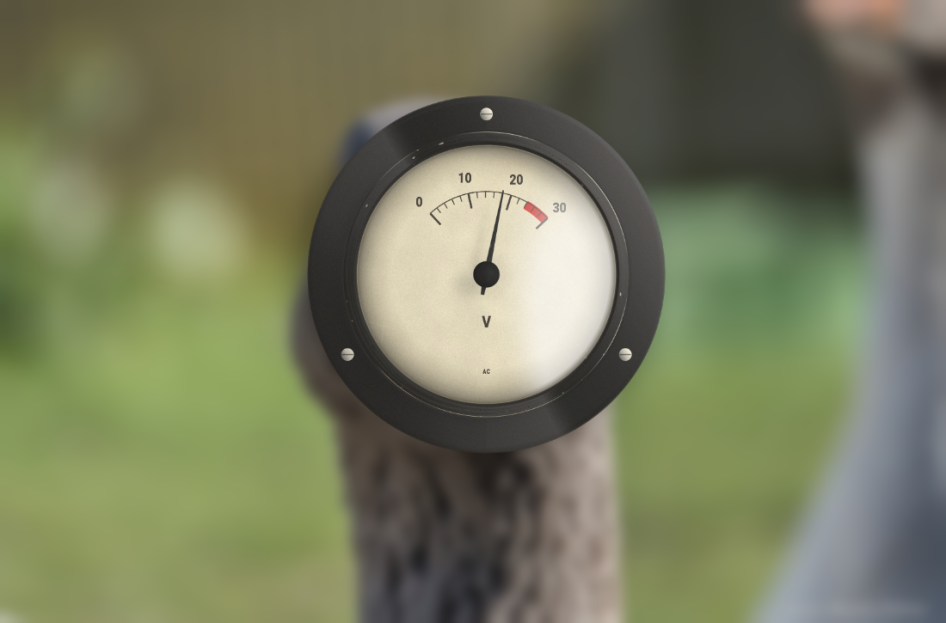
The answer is 18 V
